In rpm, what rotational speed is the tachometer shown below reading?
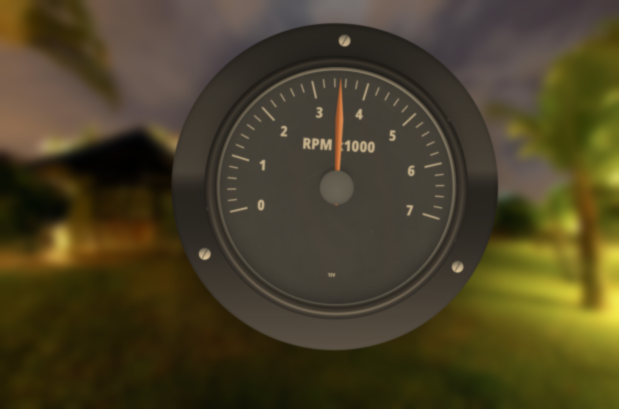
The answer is 3500 rpm
